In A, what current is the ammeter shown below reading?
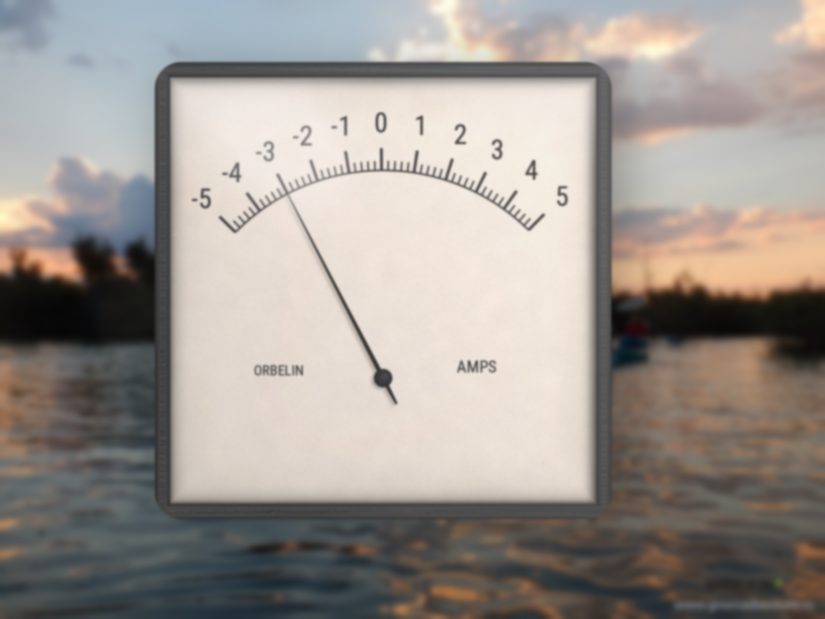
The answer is -3 A
